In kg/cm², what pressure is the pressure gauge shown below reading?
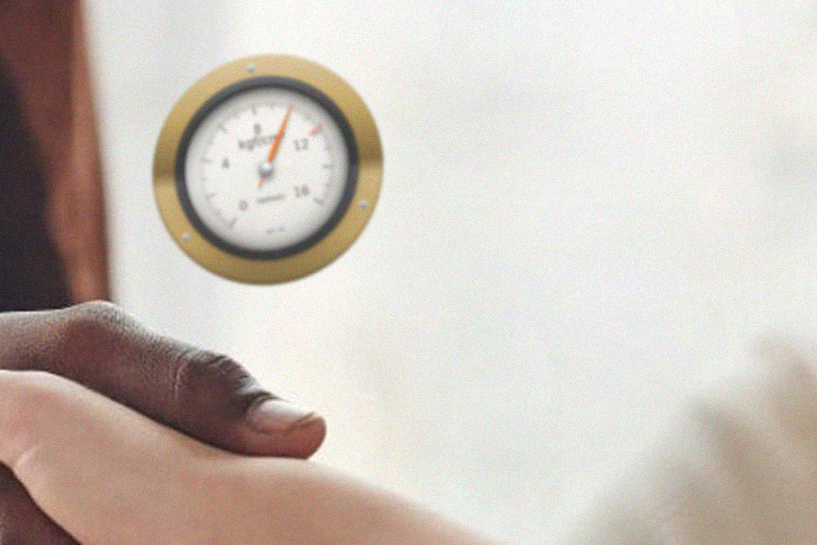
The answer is 10 kg/cm²
